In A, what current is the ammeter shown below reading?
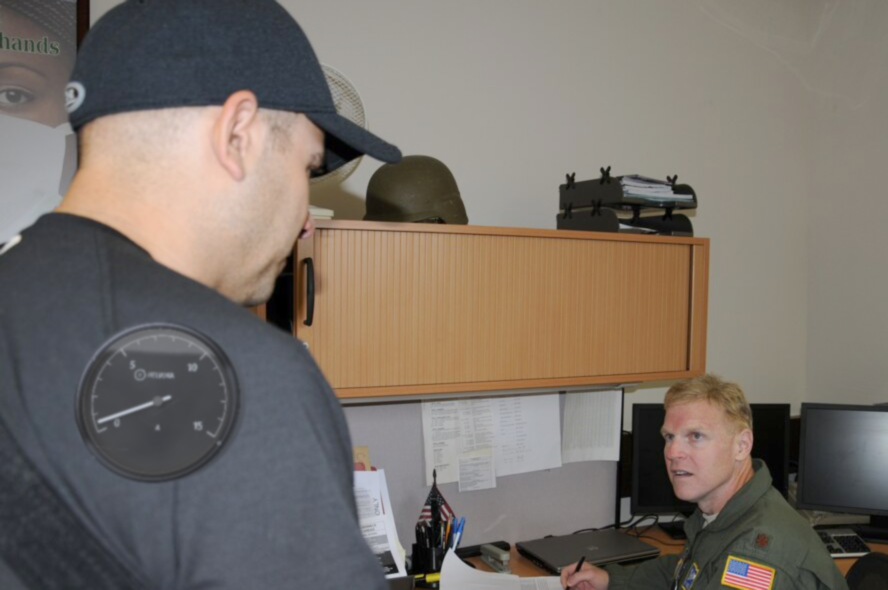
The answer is 0.5 A
